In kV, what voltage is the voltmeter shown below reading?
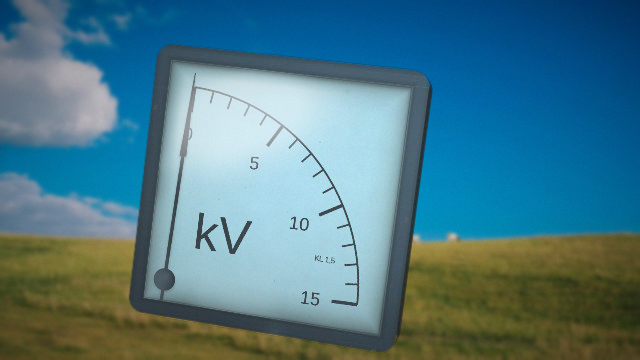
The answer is 0 kV
